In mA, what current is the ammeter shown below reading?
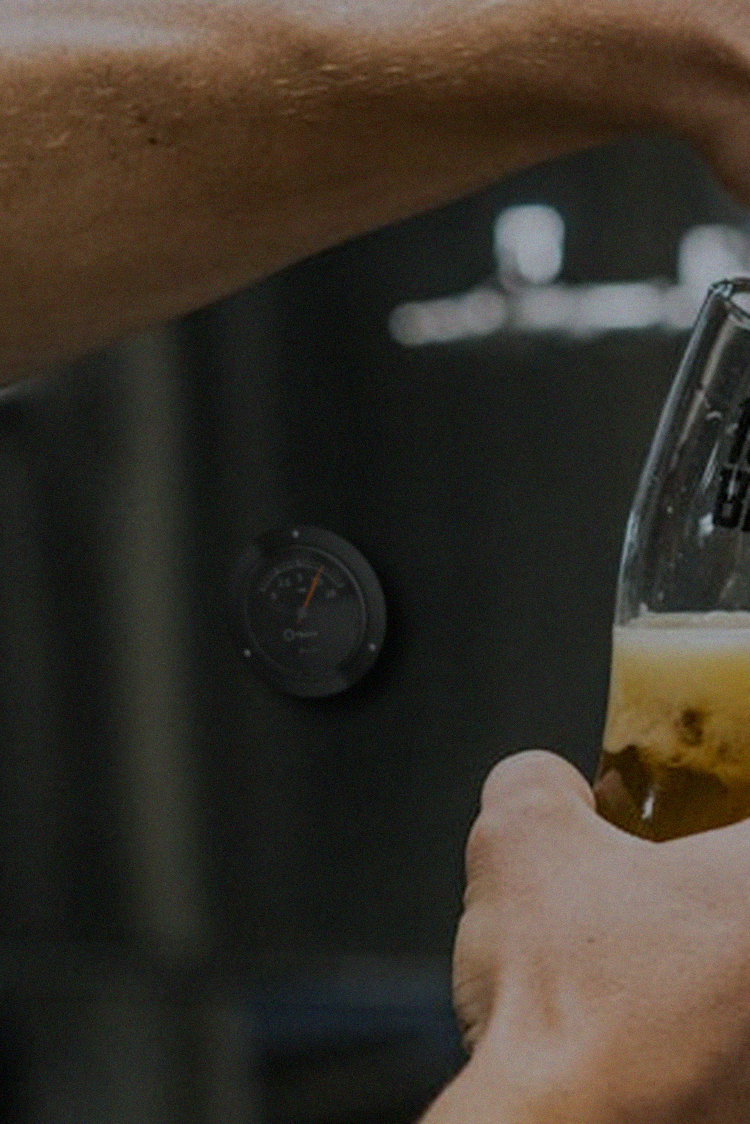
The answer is 7.5 mA
